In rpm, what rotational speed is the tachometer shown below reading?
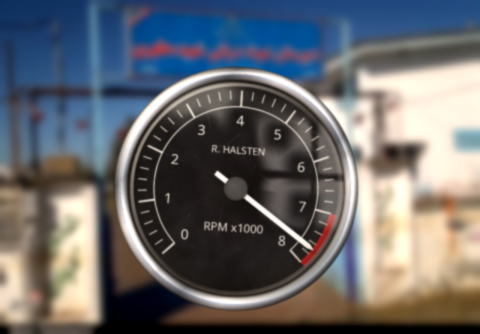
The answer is 7700 rpm
